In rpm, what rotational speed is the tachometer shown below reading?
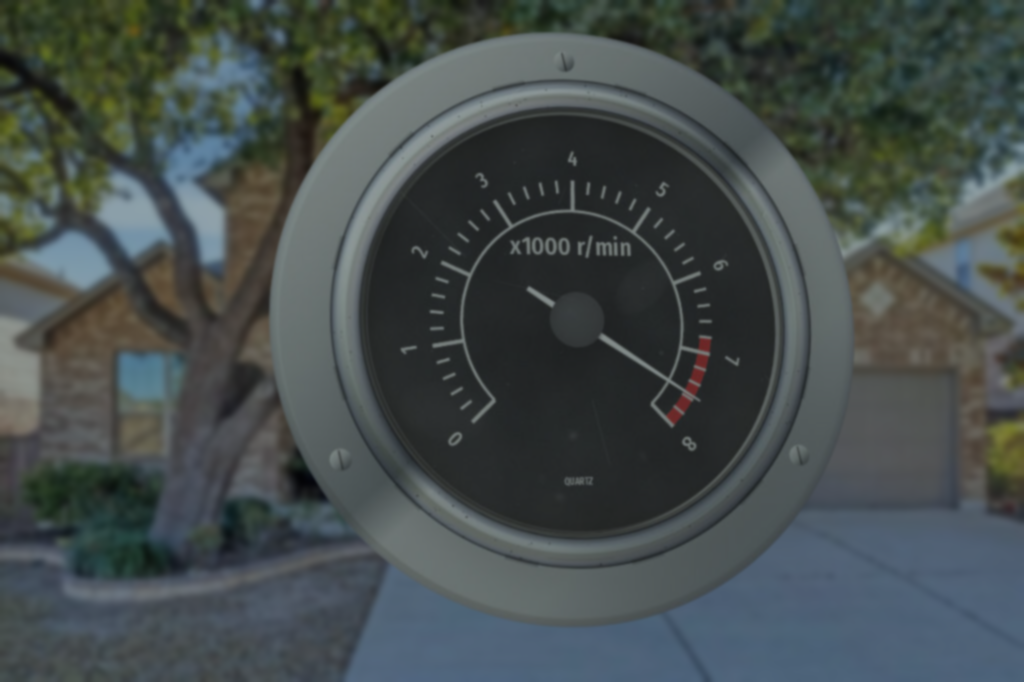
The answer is 7600 rpm
